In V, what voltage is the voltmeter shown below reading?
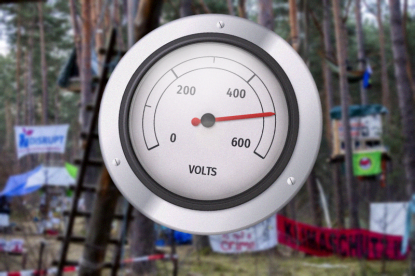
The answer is 500 V
